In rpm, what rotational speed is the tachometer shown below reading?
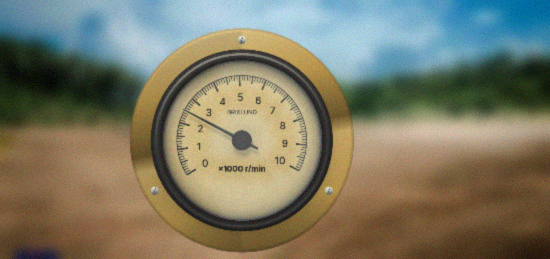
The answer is 2500 rpm
